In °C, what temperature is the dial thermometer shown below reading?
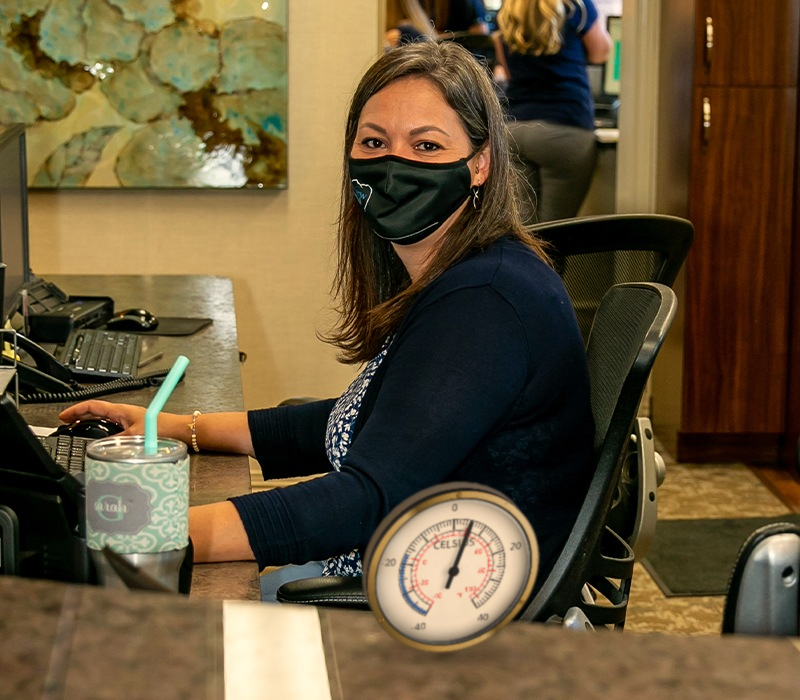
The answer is 5 °C
